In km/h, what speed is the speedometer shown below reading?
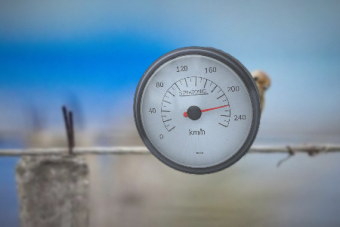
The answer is 220 km/h
